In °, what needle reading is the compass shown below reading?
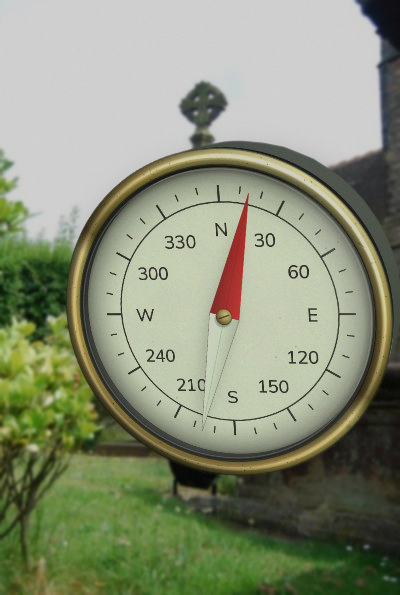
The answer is 15 °
